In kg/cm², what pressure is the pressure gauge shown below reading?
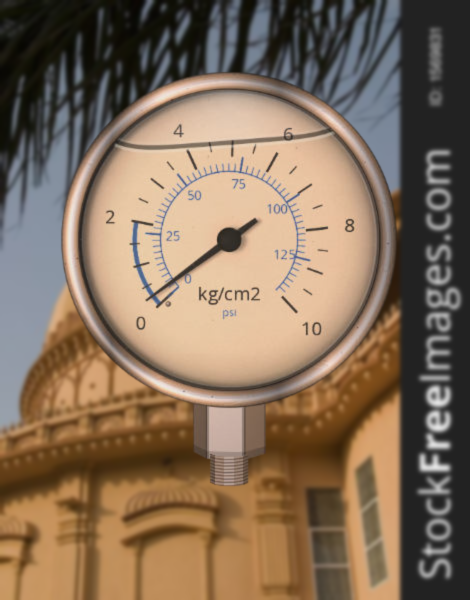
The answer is 0.25 kg/cm²
